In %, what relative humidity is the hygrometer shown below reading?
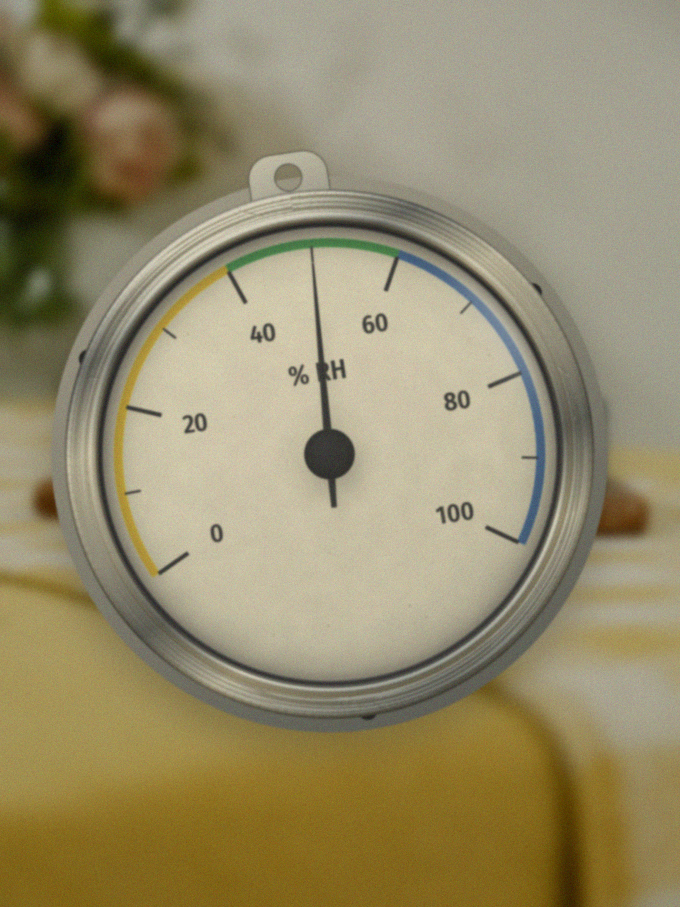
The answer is 50 %
